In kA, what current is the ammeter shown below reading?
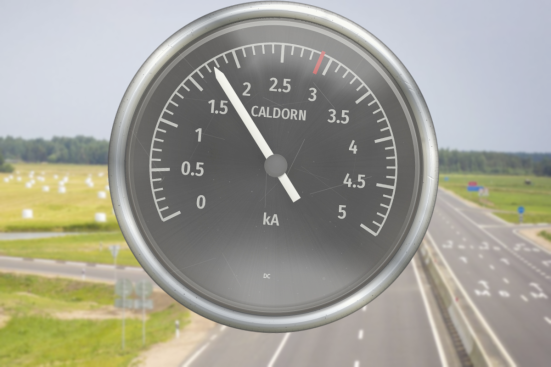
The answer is 1.75 kA
